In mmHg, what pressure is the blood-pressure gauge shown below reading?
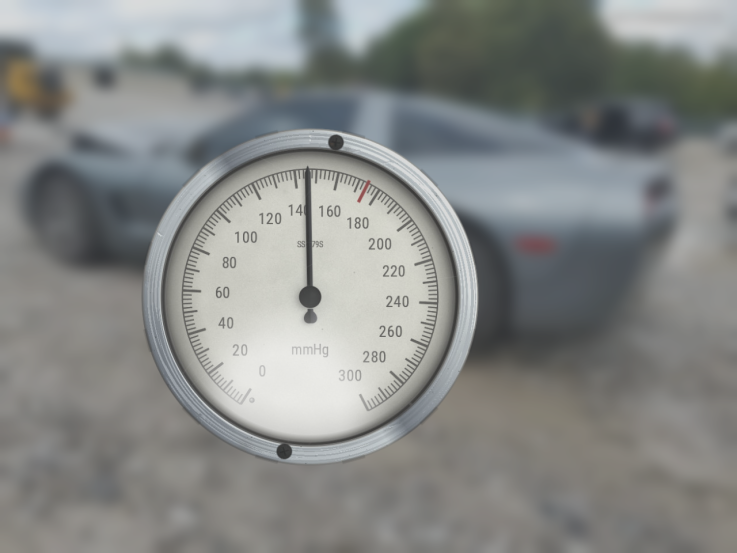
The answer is 146 mmHg
